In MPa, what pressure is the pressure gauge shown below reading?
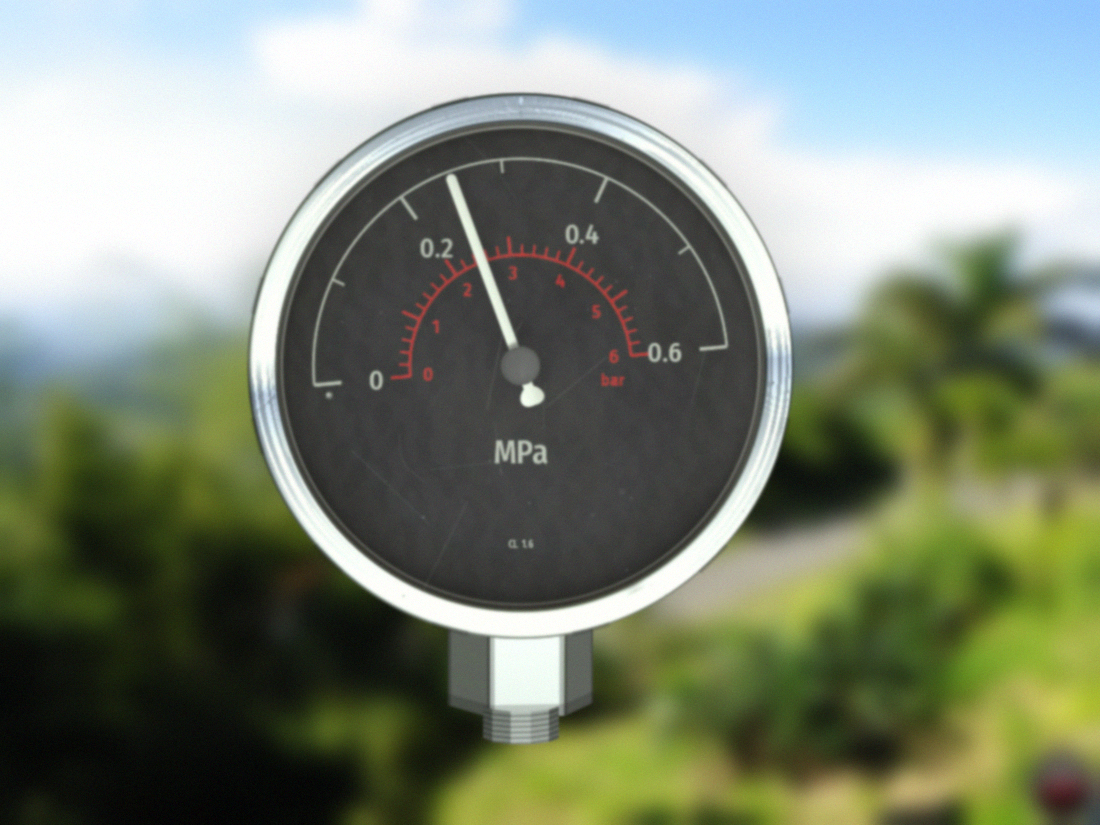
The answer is 0.25 MPa
